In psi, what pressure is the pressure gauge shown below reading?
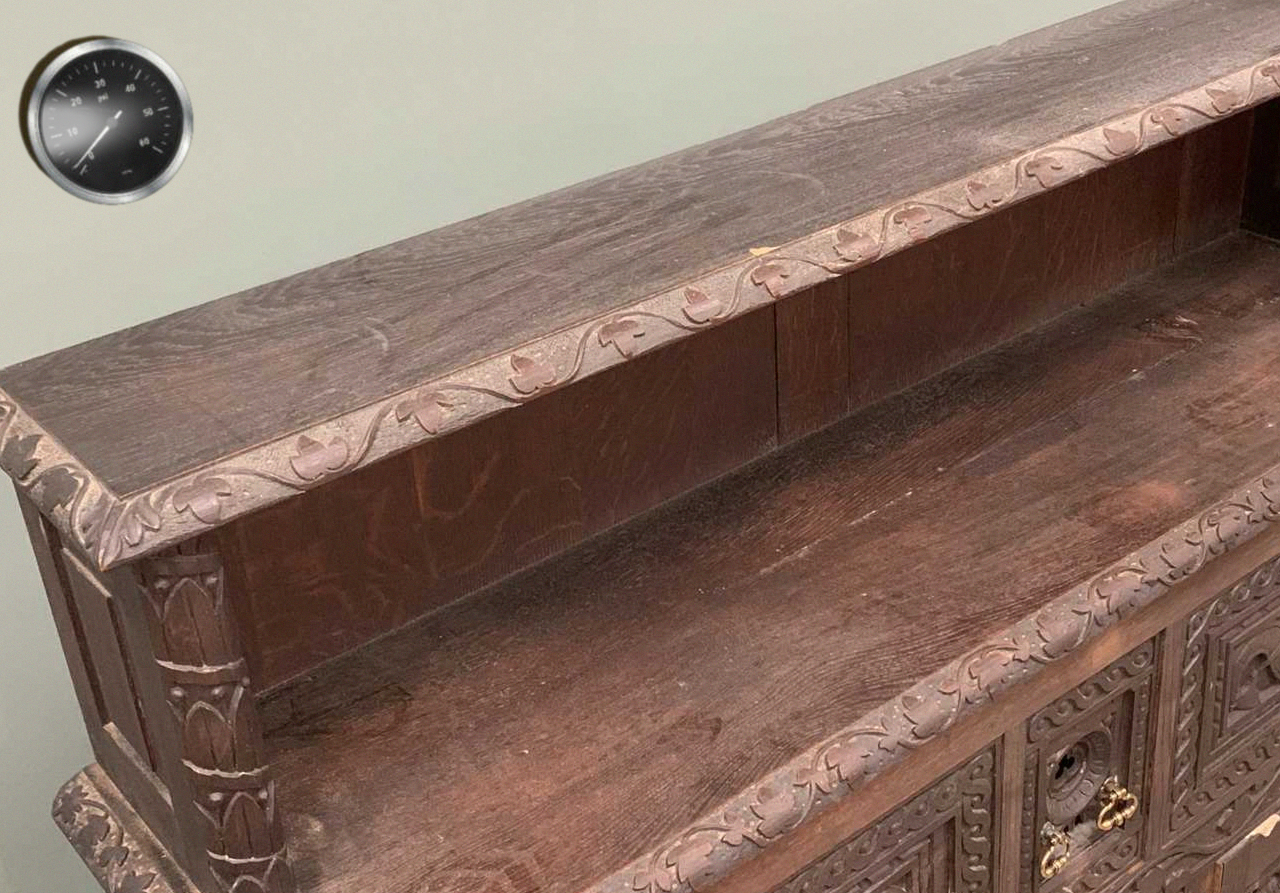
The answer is 2 psi
